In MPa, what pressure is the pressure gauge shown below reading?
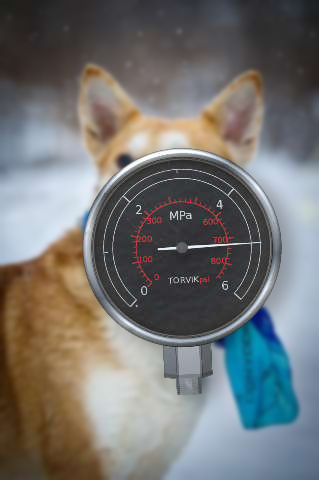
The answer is 5 MPa
